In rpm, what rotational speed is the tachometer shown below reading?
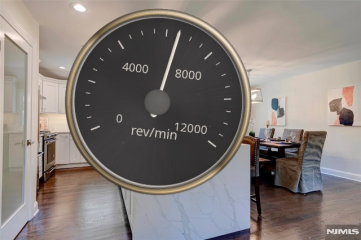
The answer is 6500 rpm
